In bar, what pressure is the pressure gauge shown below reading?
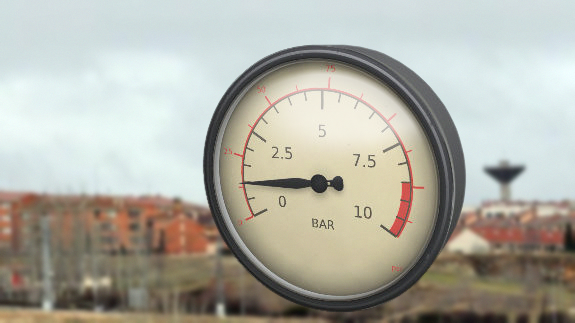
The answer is 1 bar
